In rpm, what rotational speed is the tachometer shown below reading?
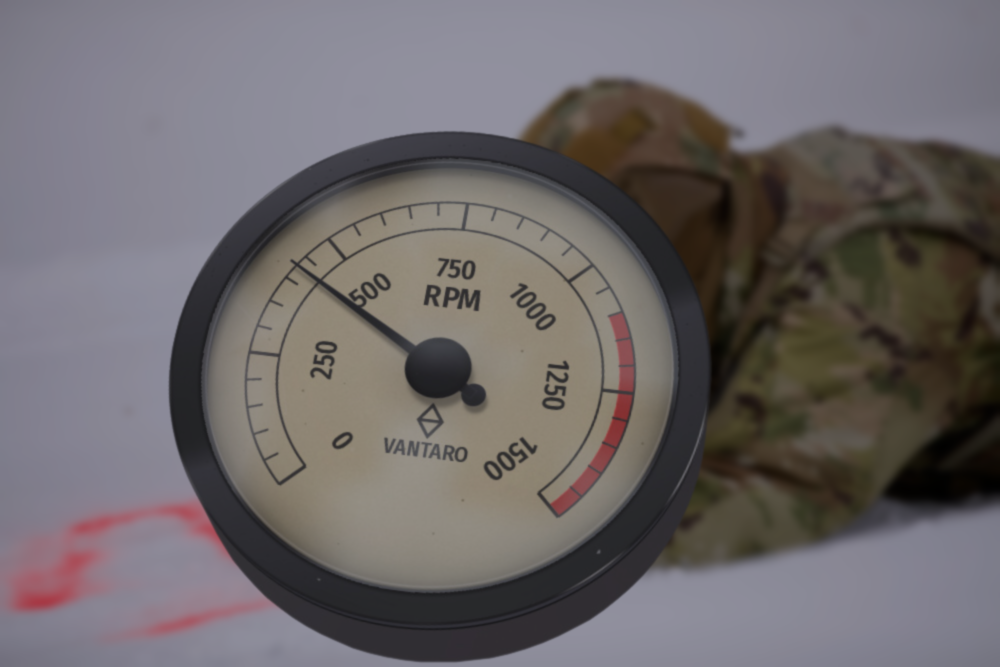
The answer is 425 rpm
